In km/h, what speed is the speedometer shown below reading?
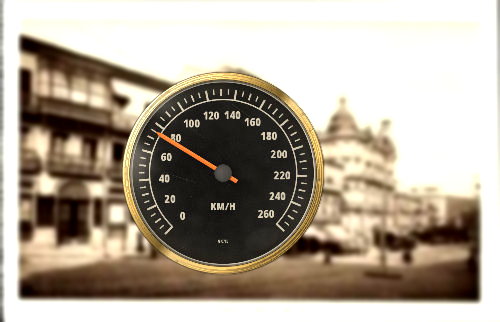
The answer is 75 km/h
